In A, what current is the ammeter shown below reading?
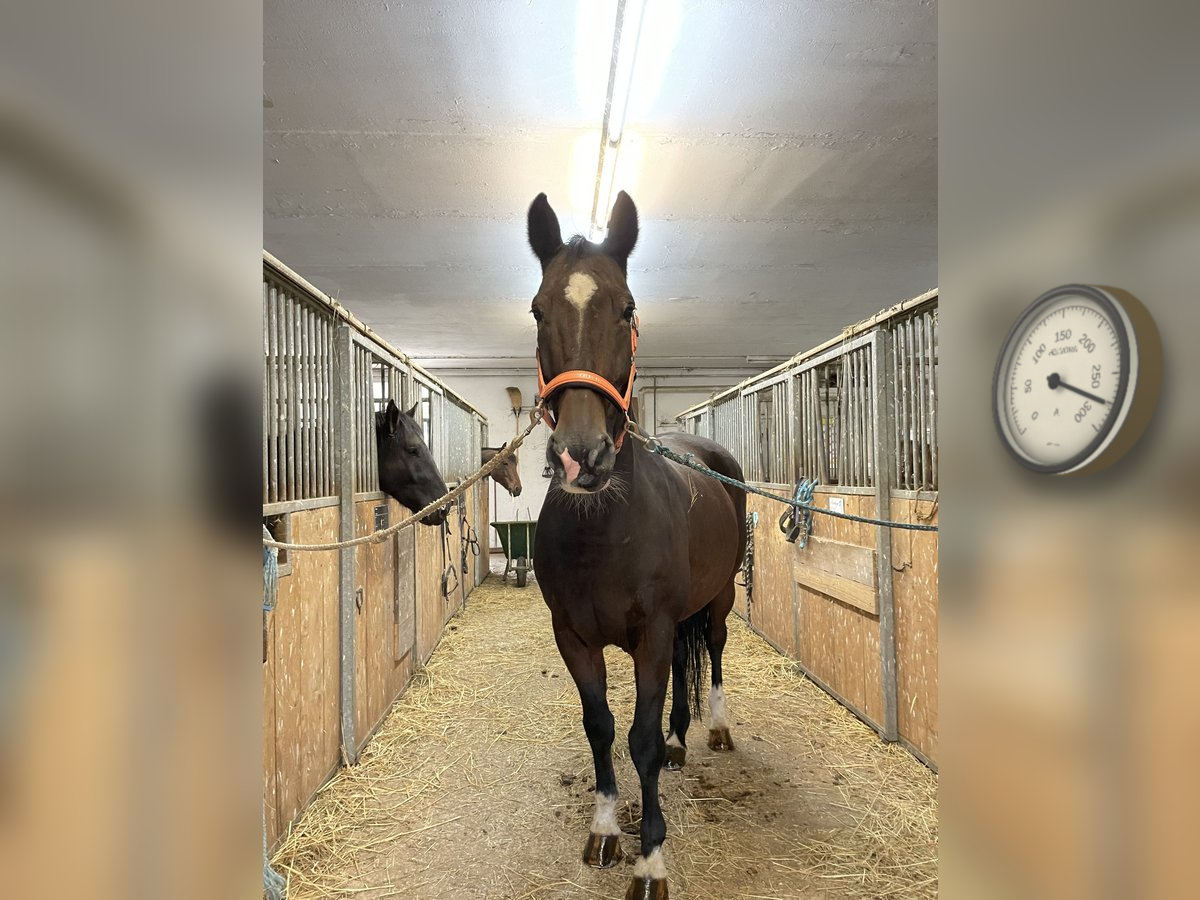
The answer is 275 A
